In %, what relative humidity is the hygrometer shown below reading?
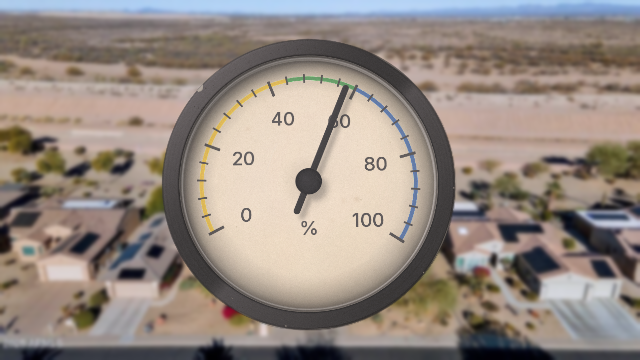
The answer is 58 %
